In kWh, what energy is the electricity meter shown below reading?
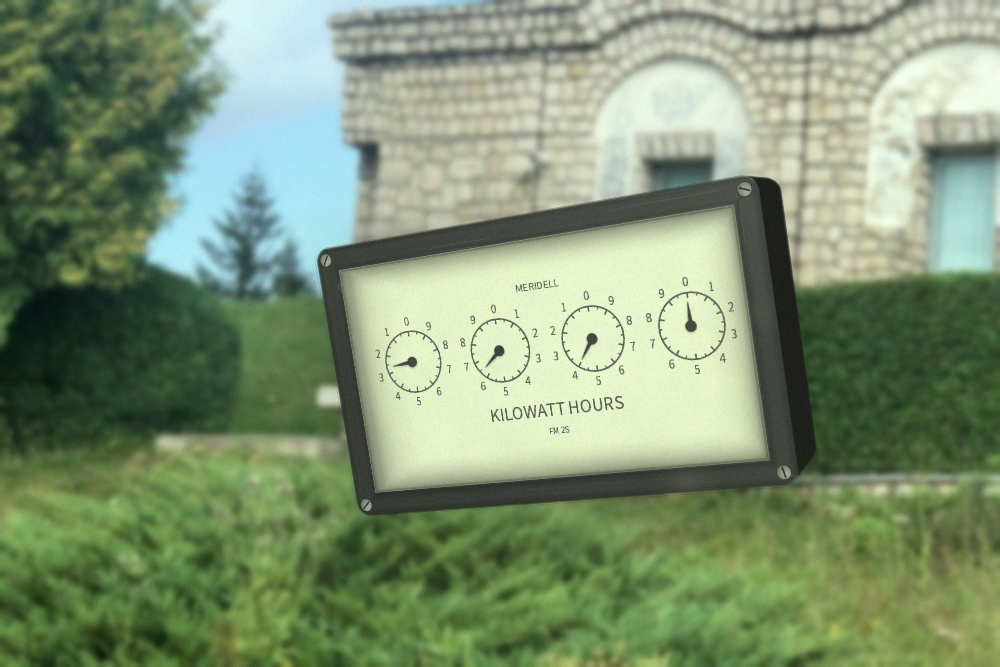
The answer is 2640 kWh
